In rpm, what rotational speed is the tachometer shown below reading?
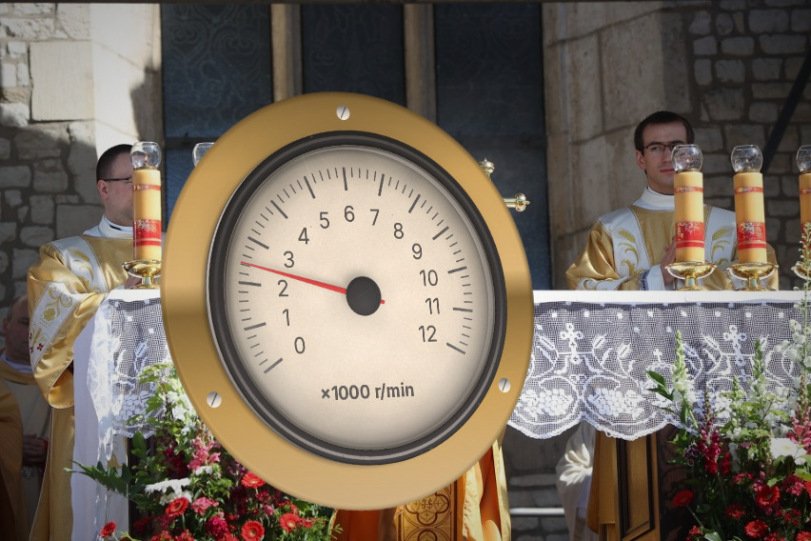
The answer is 2400 rpm
